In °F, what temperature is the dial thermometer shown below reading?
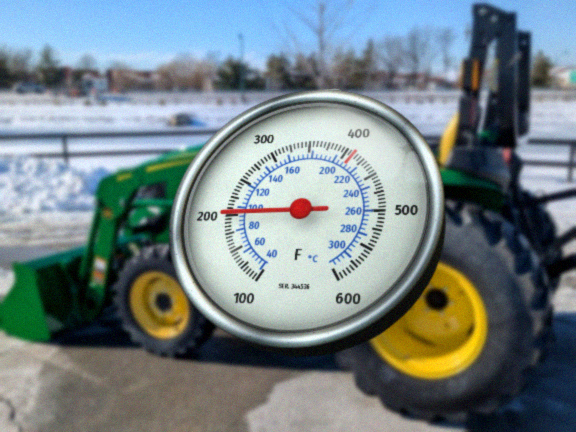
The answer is 200 °F
